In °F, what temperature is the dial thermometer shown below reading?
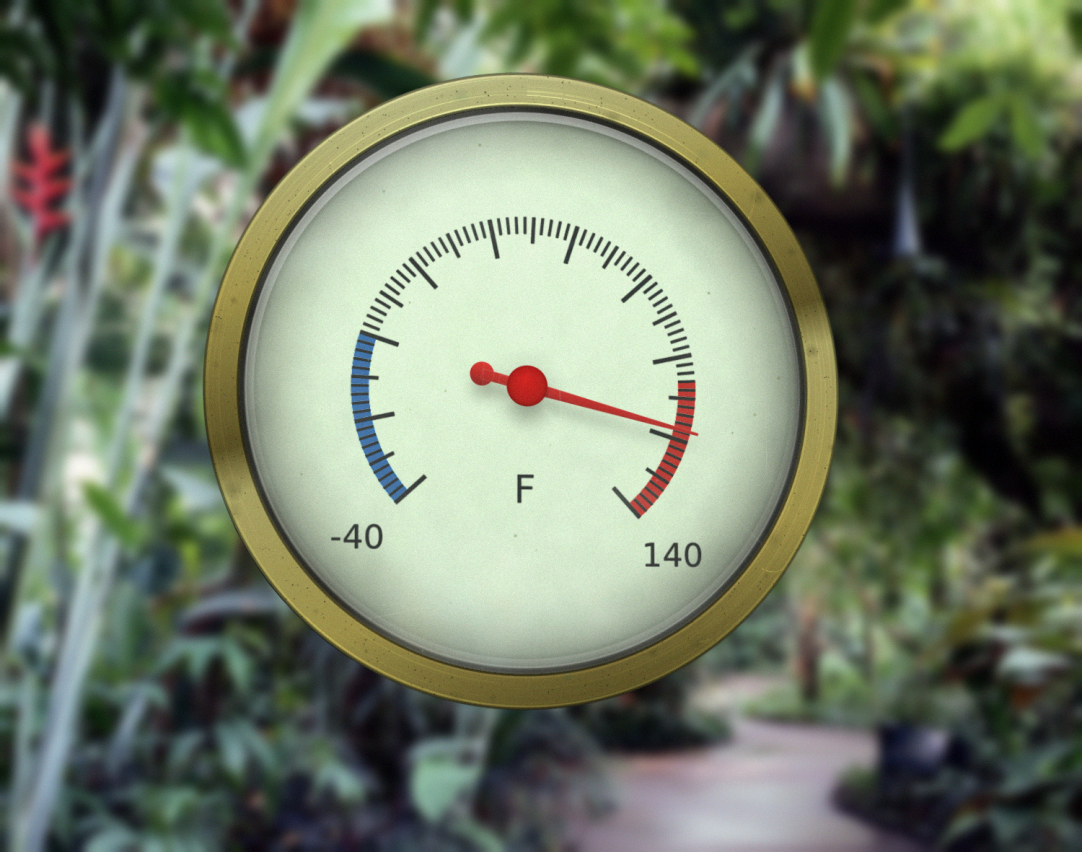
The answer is 118 °F
